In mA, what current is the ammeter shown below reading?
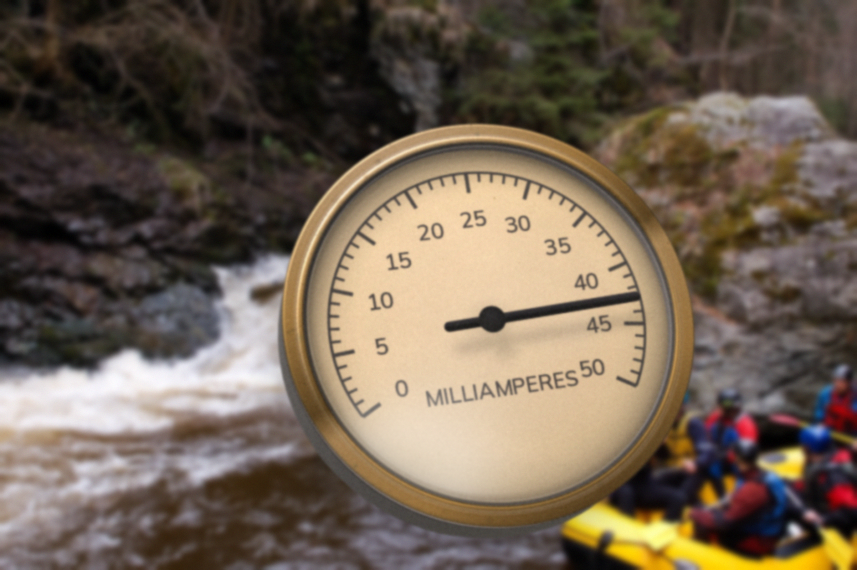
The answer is 43 mA
